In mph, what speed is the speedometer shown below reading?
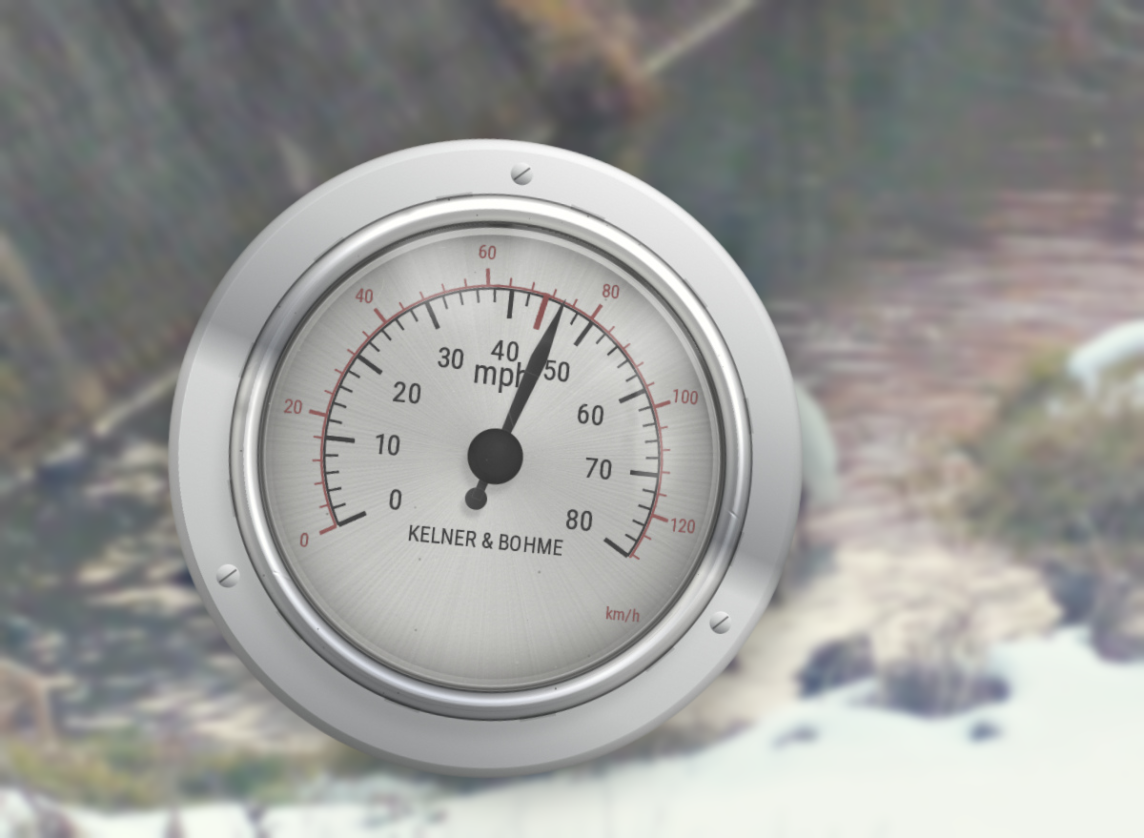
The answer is 46 mph
